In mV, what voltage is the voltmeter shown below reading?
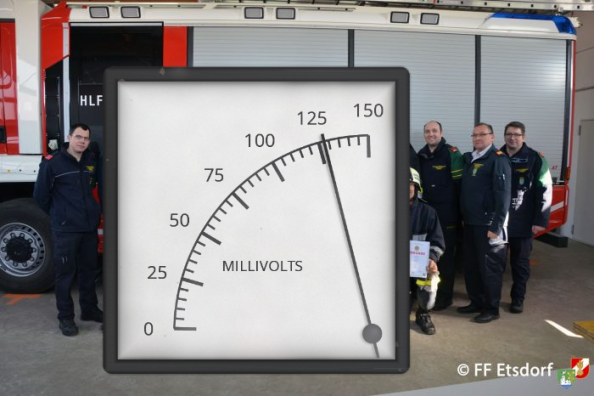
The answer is 127.5 mV
